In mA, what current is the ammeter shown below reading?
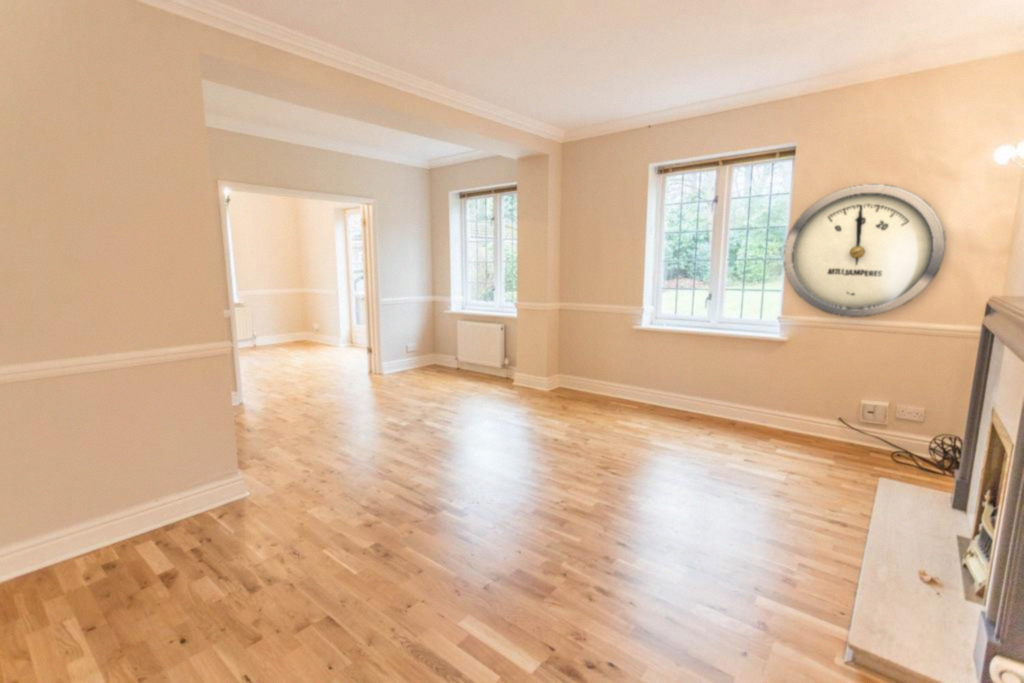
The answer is 10 mA
